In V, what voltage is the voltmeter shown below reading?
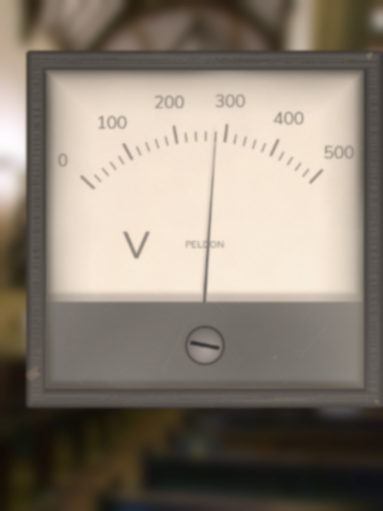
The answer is 280 V
